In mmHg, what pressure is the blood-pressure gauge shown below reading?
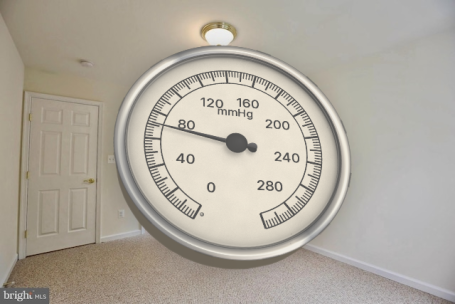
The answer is 70 mmHg
